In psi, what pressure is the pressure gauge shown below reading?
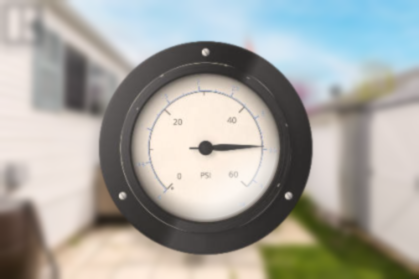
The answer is 50 psi
